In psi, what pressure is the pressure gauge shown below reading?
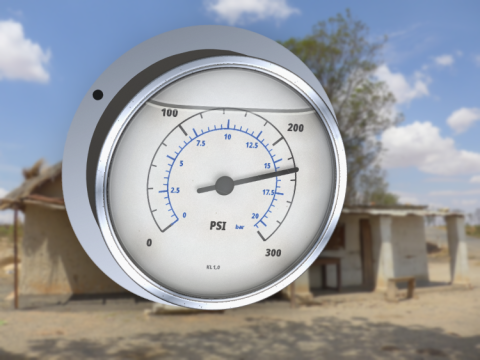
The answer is 230 psi
